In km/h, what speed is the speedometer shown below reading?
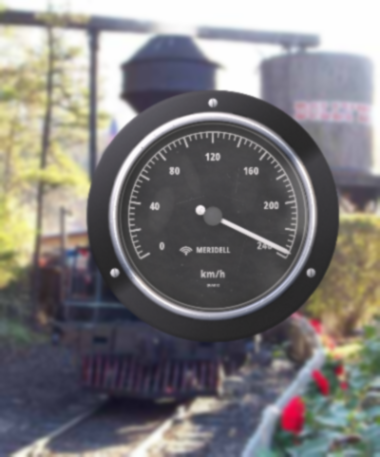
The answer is 236 km/h
